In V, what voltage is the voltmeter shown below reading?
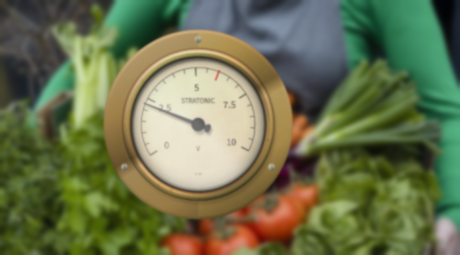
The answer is 2.25 V
